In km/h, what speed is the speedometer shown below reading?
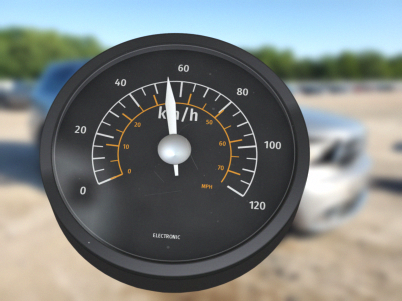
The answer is 55 km/h
